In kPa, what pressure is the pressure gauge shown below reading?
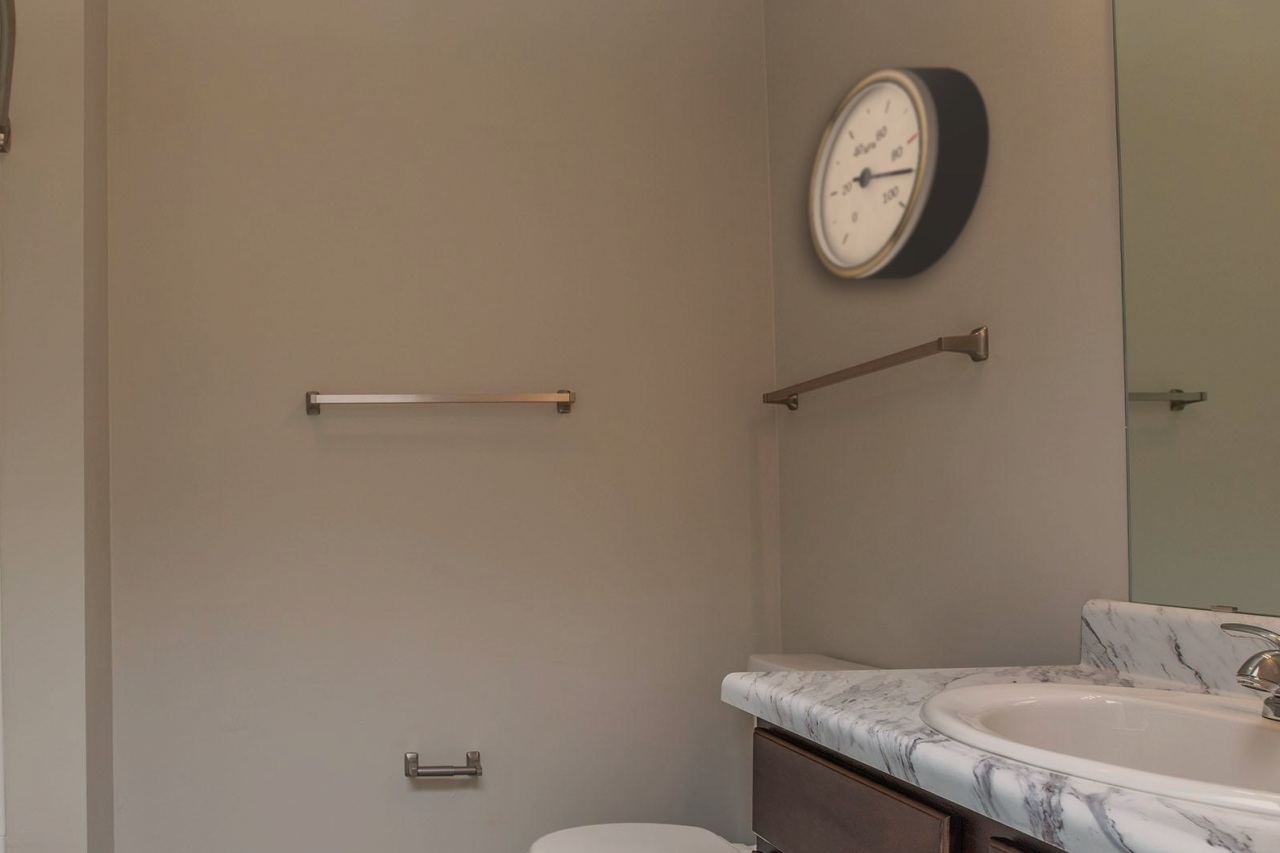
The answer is 90 kPa
